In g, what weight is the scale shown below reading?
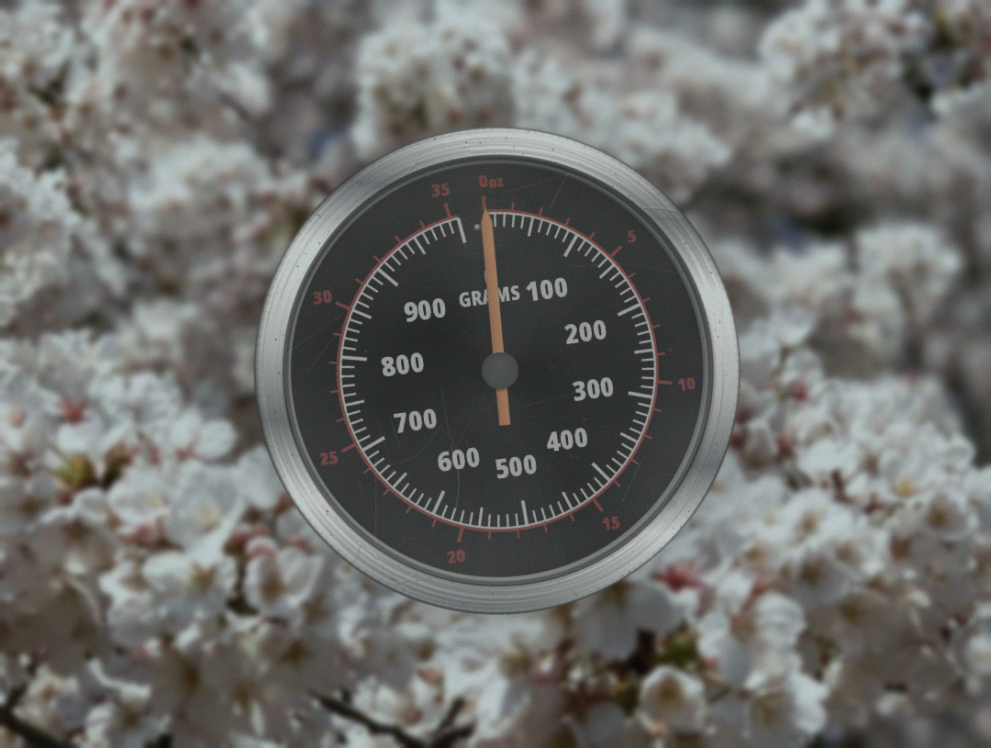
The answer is 0 g
